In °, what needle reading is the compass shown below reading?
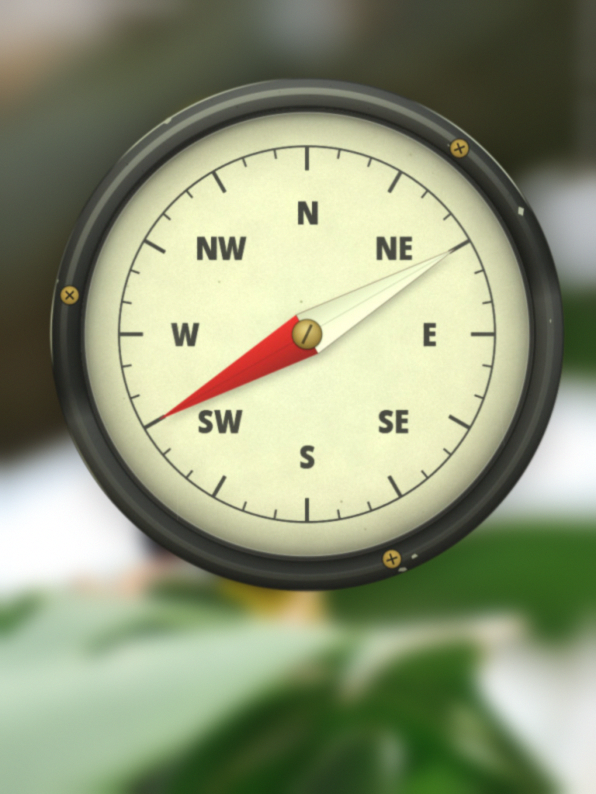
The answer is 240 °
